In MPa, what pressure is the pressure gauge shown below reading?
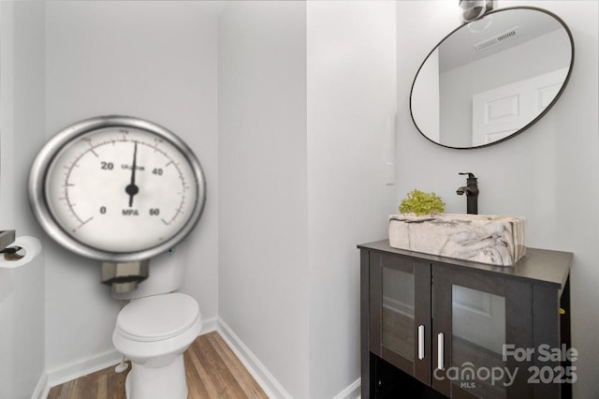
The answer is 30 MPa
